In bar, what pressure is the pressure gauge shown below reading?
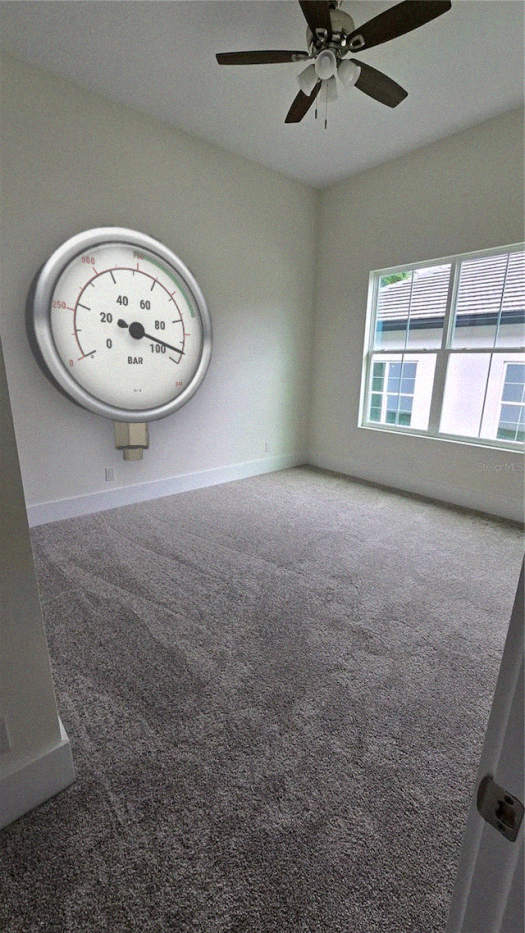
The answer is 95 bar
